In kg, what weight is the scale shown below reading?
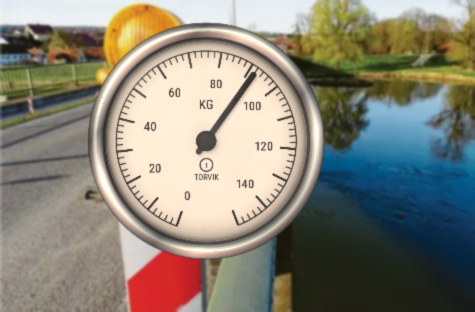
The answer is 92 kg
